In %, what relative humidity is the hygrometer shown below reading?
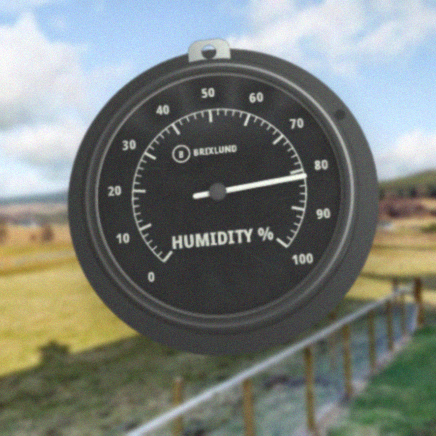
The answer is 82 %
